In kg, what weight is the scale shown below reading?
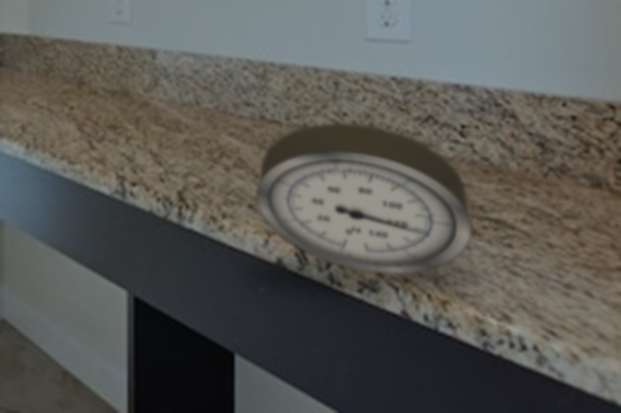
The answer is 120 kg
